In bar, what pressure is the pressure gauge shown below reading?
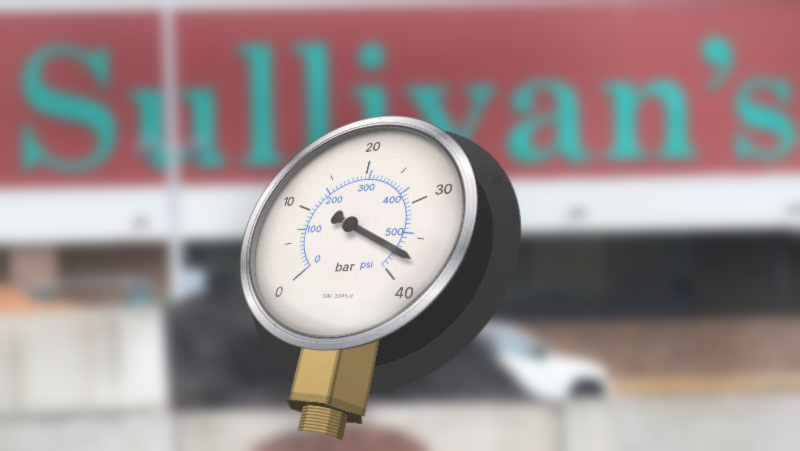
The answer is 37.5 bar
